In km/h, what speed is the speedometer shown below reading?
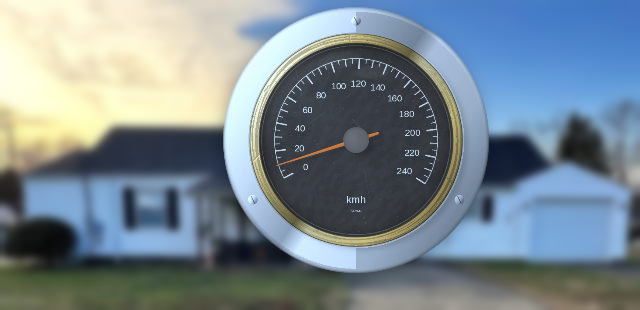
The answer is 10 km/h
